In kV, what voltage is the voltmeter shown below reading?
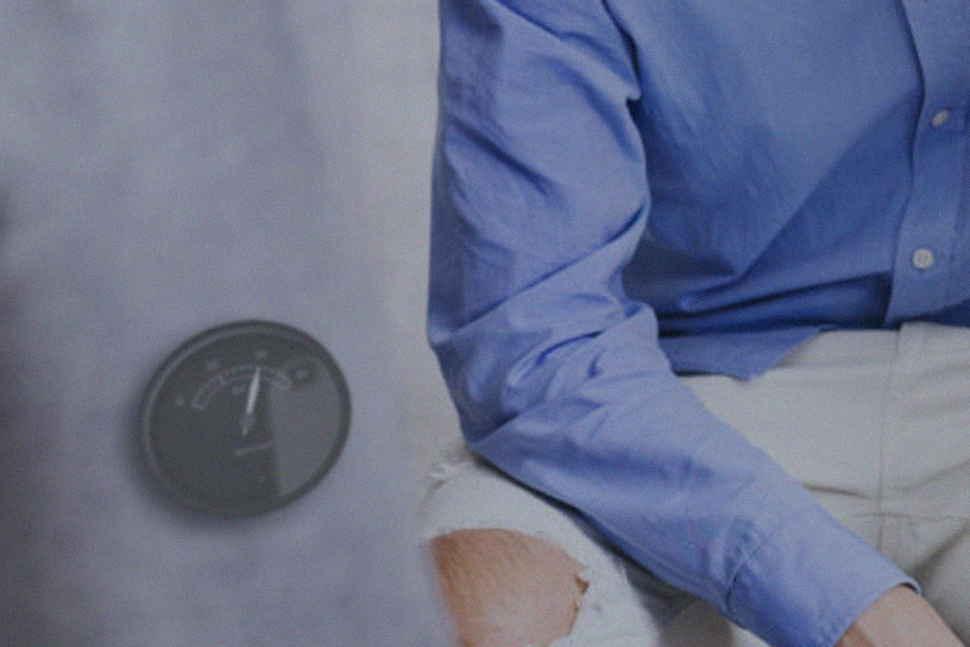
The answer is 20 kV
